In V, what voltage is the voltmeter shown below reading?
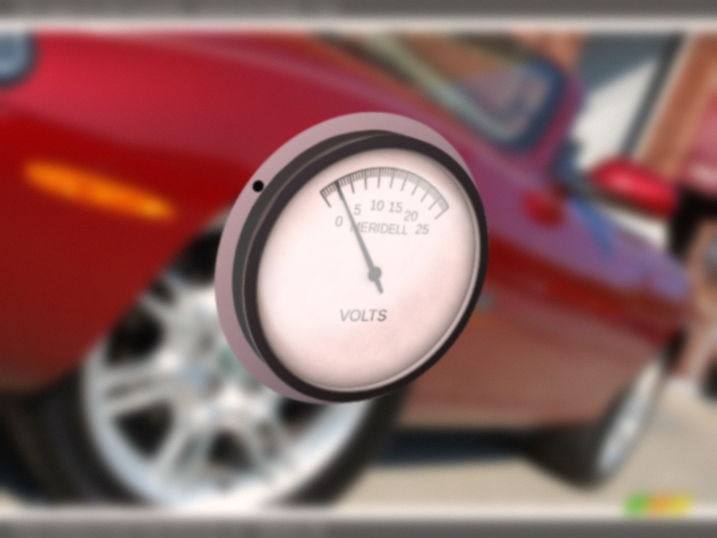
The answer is 2.5 V
